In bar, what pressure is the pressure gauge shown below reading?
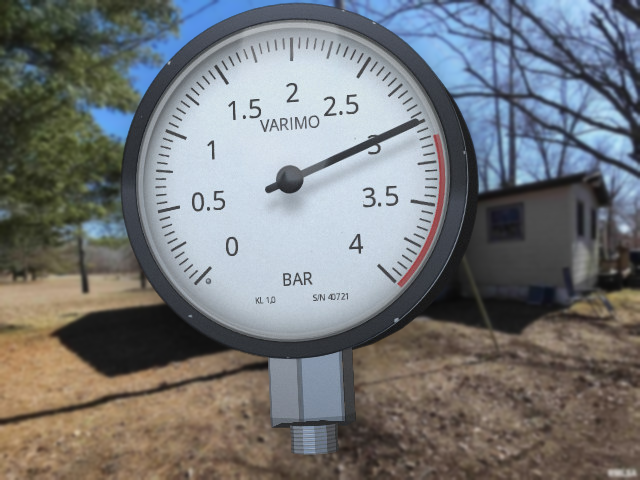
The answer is 3 bar
